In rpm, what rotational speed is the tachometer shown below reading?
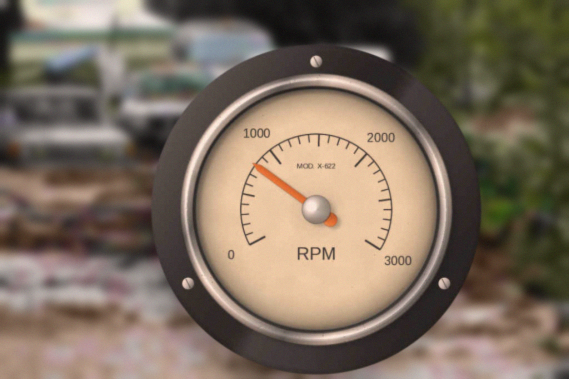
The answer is 800 rpm
